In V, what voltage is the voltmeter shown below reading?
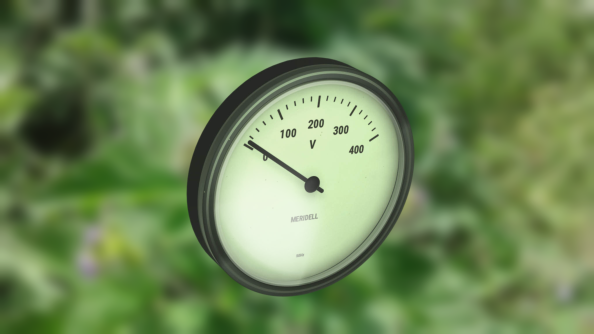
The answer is 10 V
